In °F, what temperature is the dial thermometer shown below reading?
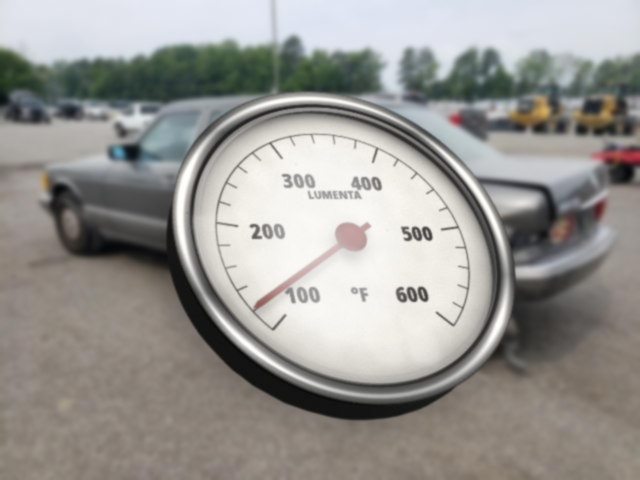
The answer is 120 °F
